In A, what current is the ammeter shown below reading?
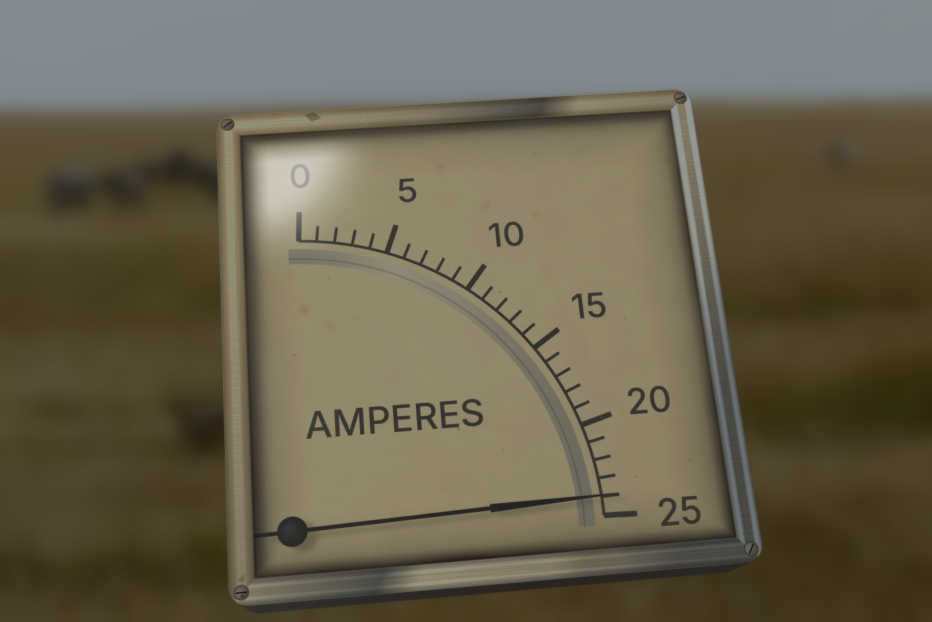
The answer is 24 A
